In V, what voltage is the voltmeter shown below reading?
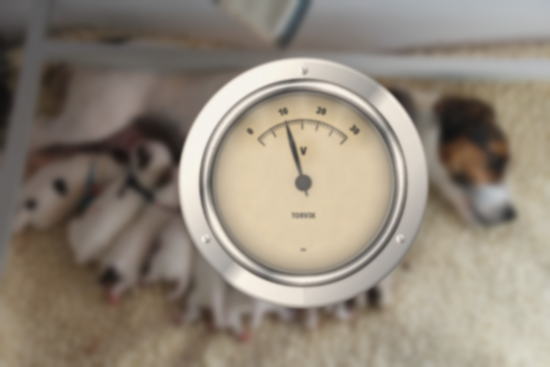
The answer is 10 V
